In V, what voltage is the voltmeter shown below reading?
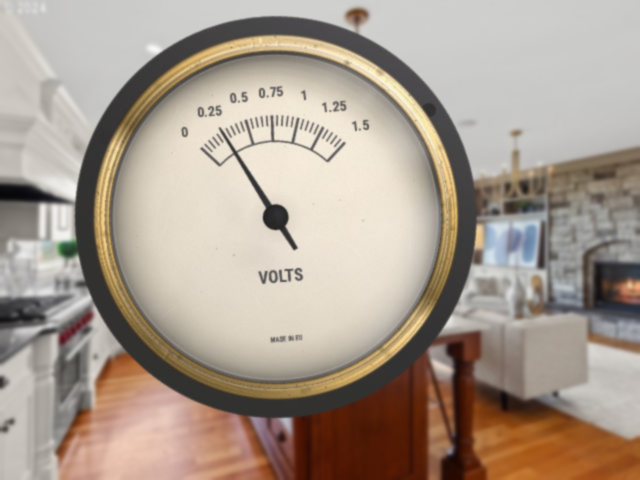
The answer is 0.25 V
